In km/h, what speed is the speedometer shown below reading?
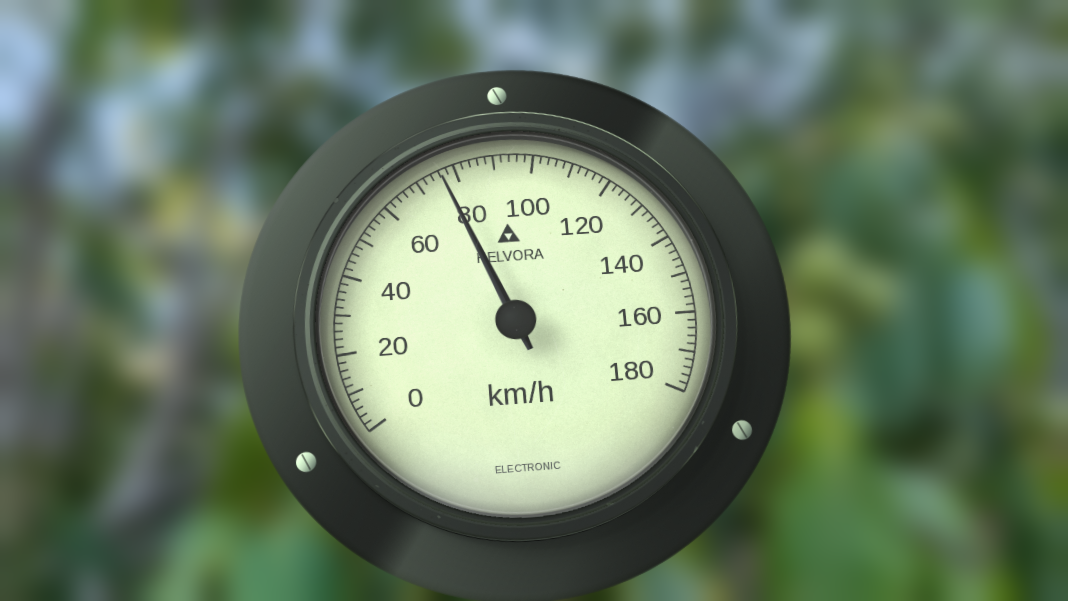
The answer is 76 km/h
